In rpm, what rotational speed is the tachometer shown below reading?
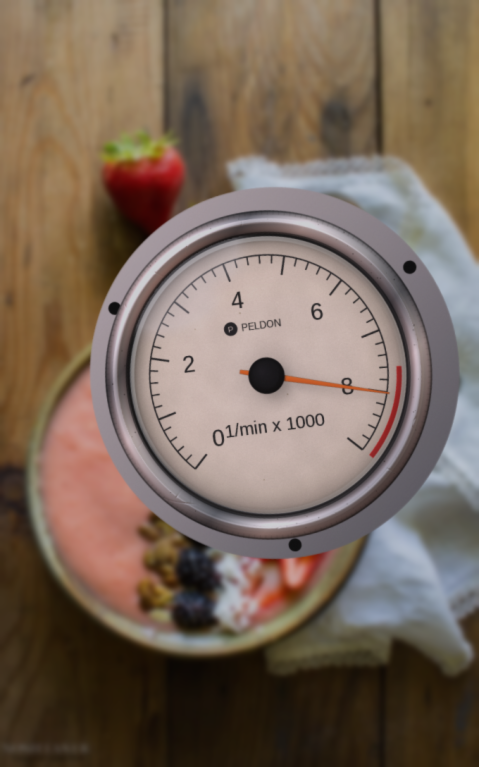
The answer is 8000 rpm
